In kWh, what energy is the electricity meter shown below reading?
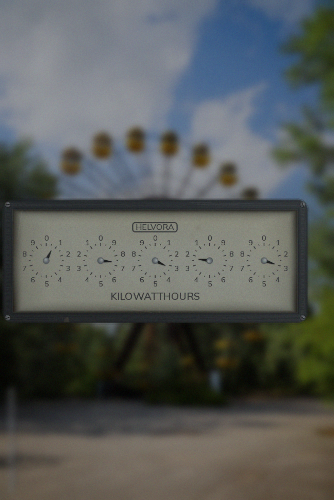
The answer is 7323 kWh
